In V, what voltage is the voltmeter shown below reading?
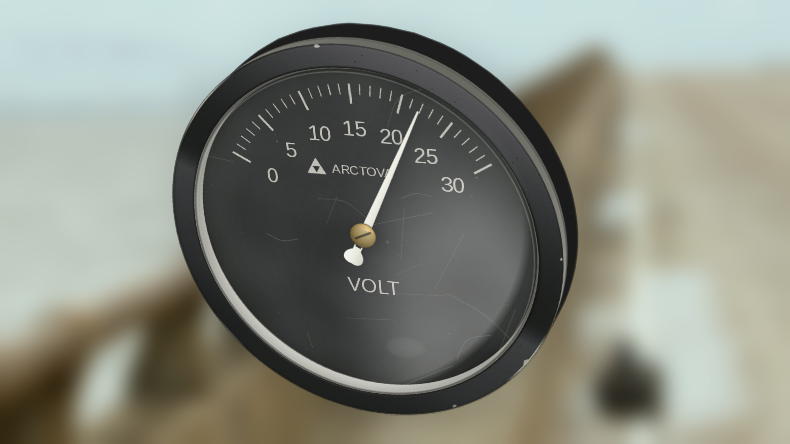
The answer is 22 V
